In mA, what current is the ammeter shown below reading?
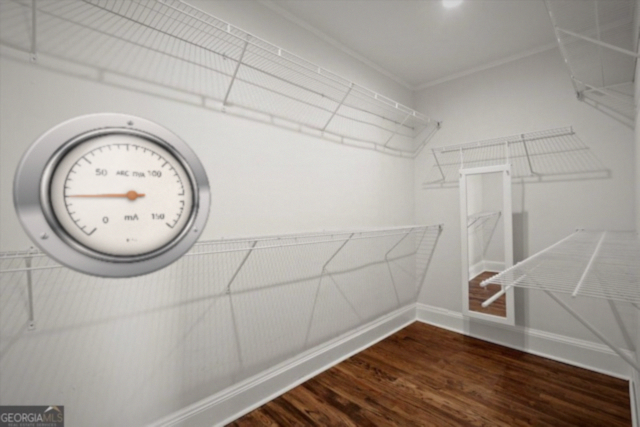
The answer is 25 mA
